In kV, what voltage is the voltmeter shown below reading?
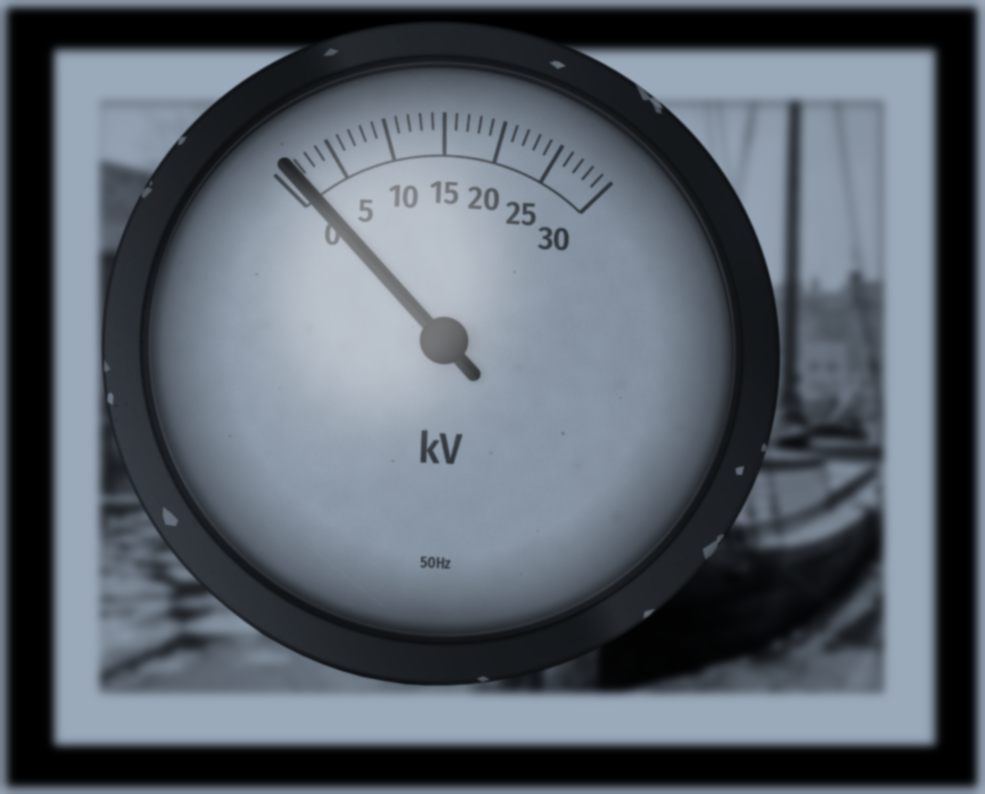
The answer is 1 kV
